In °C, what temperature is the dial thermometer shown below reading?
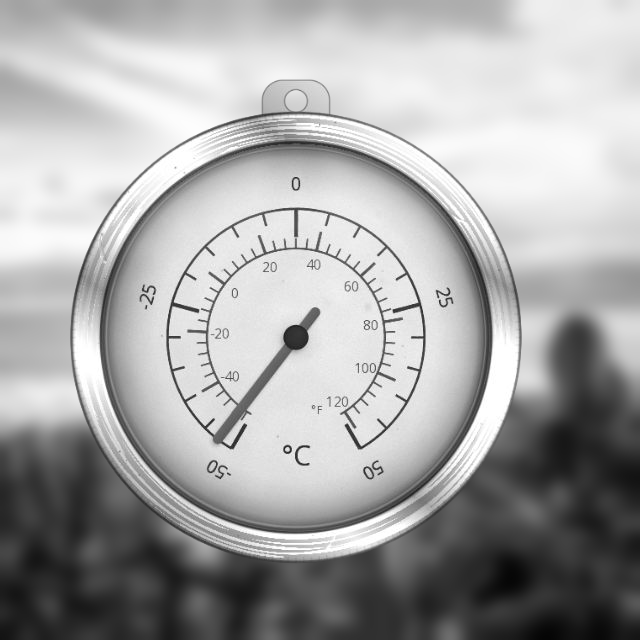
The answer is -47.5 °C
